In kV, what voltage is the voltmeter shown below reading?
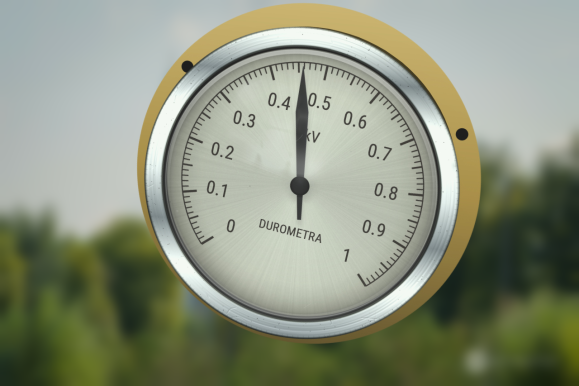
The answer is 0.46 kV
